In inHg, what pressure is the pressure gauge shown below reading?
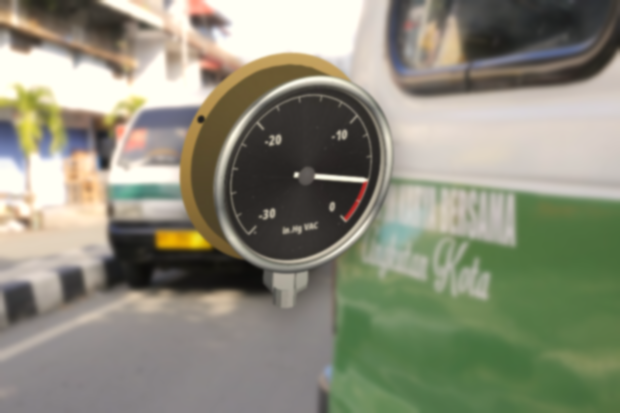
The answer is -4 inHg
